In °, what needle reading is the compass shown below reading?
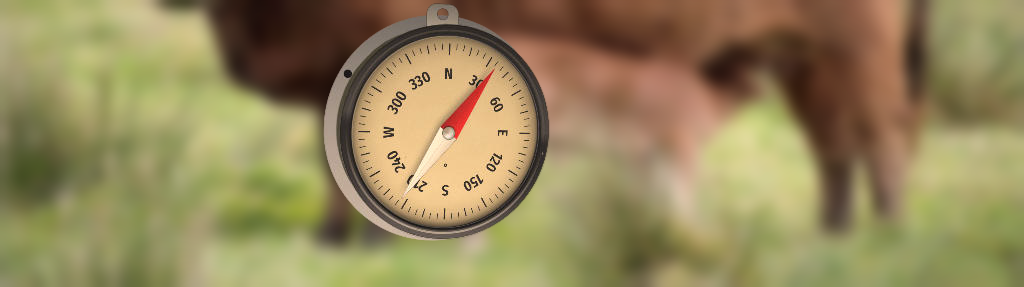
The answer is 35 °
